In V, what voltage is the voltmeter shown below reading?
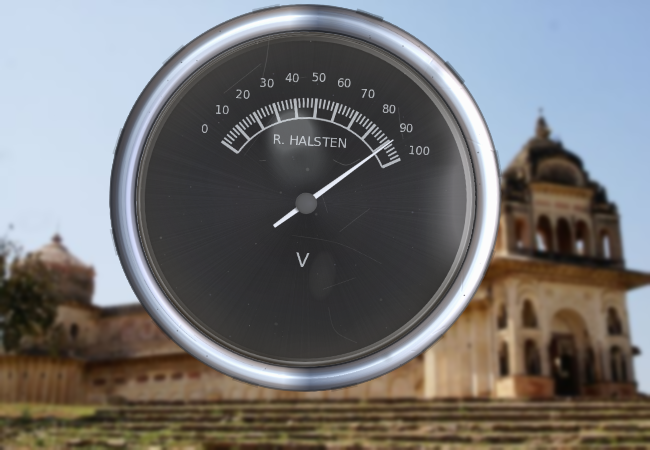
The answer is 90 V
